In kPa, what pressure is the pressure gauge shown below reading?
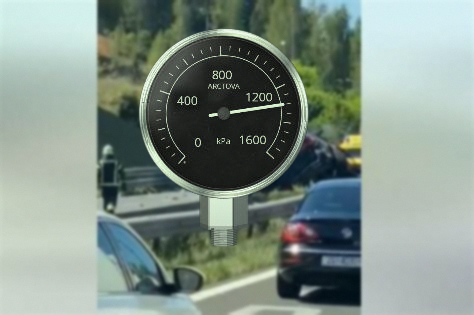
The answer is 1300 kPa
